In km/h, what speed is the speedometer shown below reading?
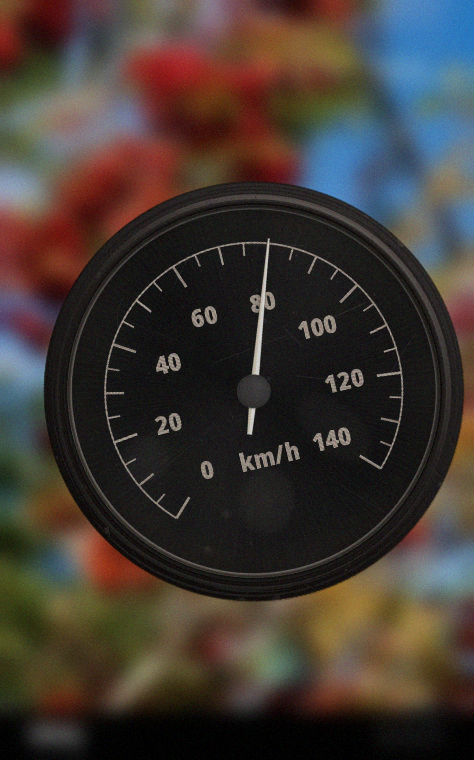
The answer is 80 km/h
